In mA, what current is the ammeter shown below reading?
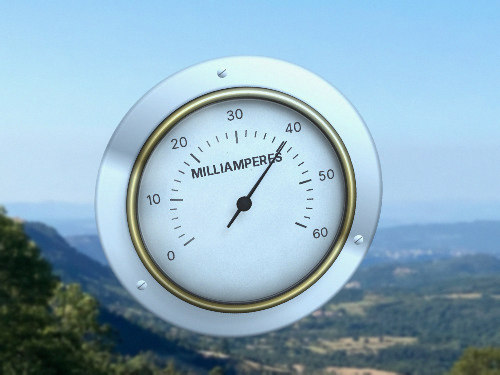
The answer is 40 mA
